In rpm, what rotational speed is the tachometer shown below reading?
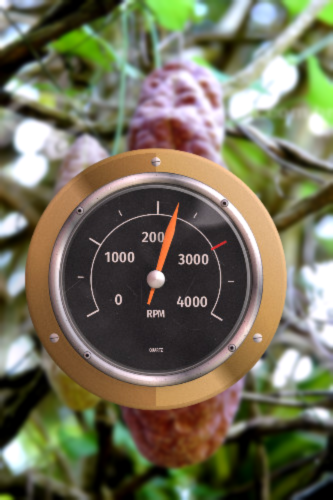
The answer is 2250 rpm
